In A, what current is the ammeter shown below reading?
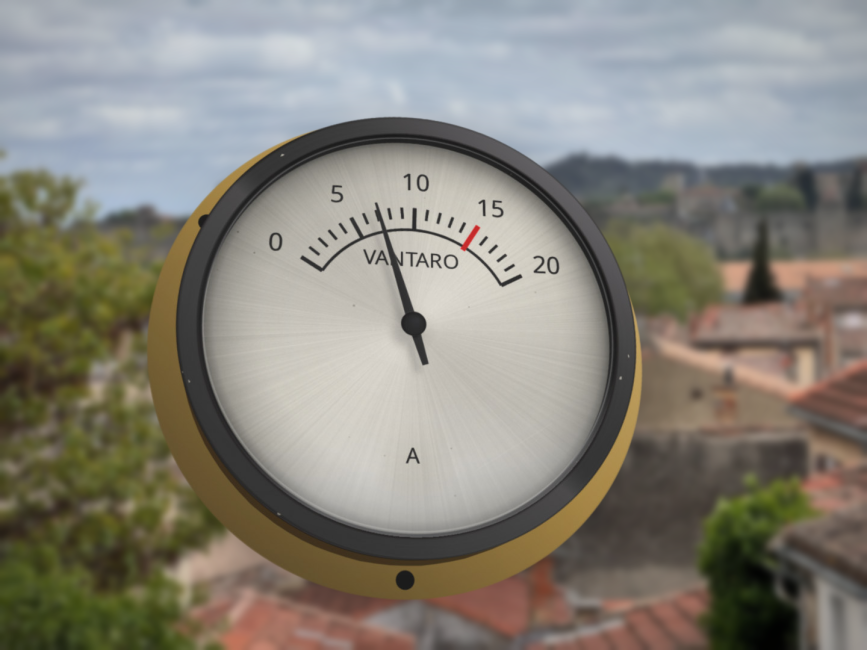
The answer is 7 A
